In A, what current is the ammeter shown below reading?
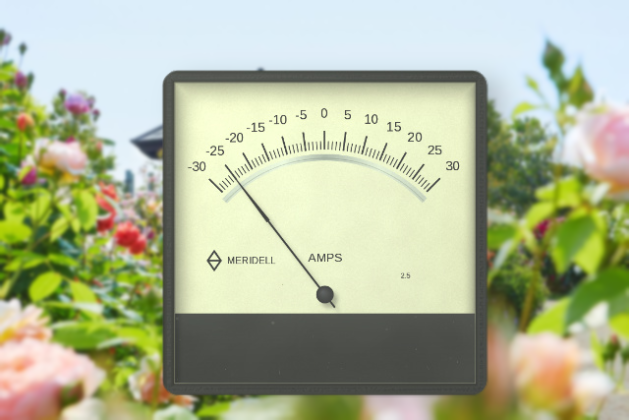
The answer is -25 A
